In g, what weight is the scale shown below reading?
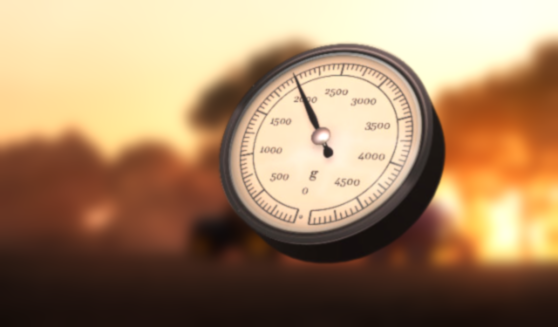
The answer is 2000 g
